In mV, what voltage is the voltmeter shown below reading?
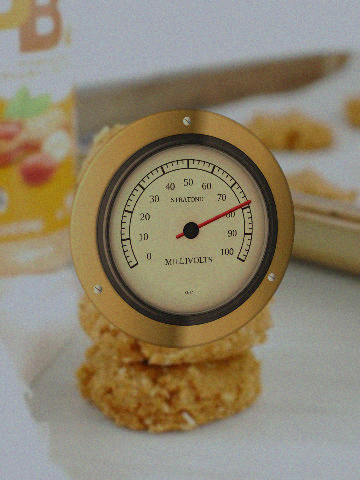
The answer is 78 mV
